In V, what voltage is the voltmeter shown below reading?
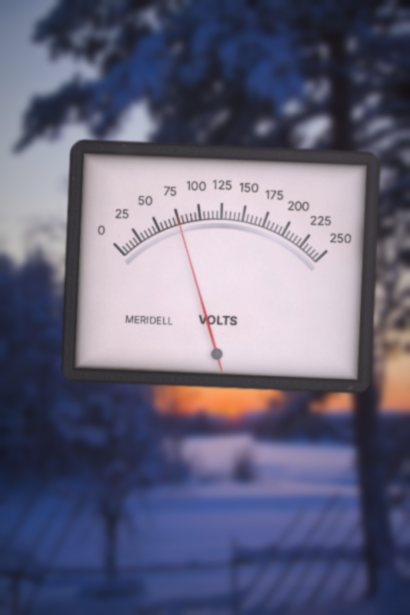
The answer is 75 V
